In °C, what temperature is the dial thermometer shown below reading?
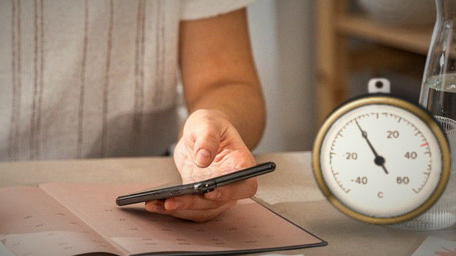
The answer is 0 °C
